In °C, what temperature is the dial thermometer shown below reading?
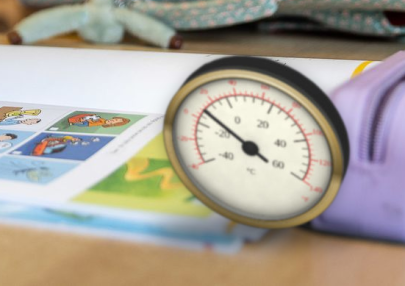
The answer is -12 °C
